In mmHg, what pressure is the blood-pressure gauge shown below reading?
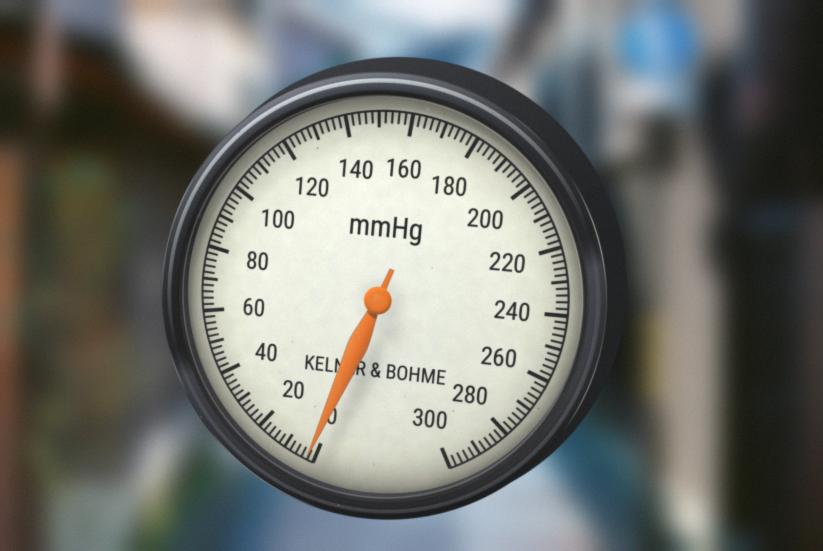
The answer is 2 mmHg
